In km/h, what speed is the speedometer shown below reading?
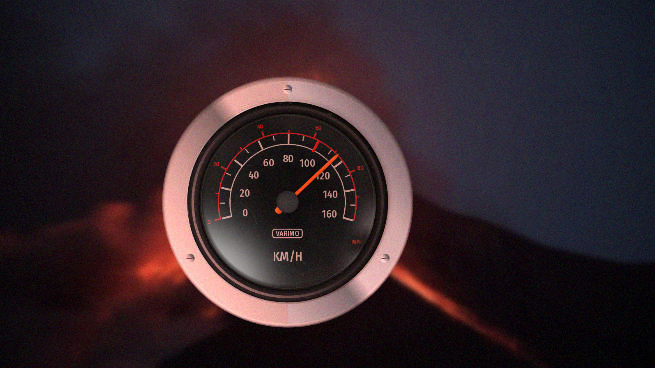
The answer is 115 km/h
